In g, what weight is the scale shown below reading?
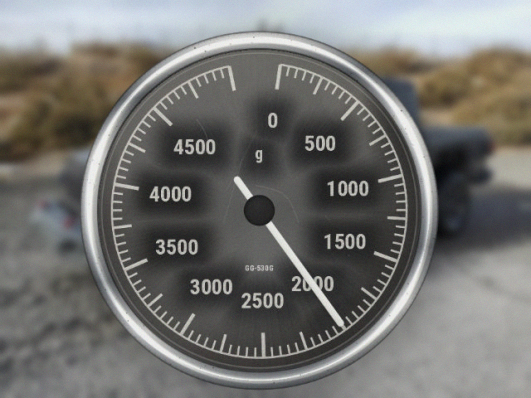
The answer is 2000 g
